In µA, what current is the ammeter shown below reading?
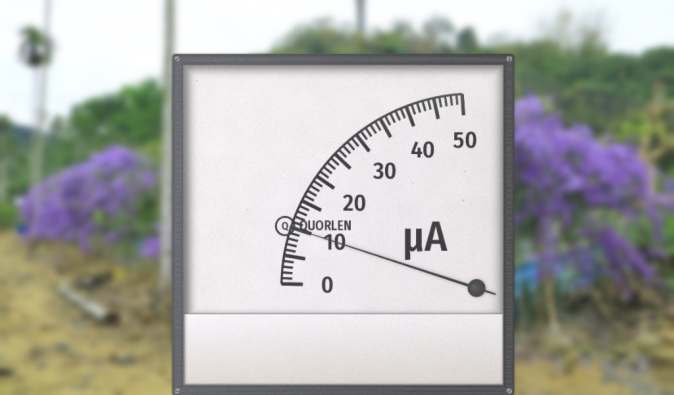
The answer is 10 µA
